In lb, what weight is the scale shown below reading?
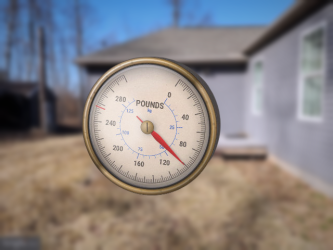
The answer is 100 lb
